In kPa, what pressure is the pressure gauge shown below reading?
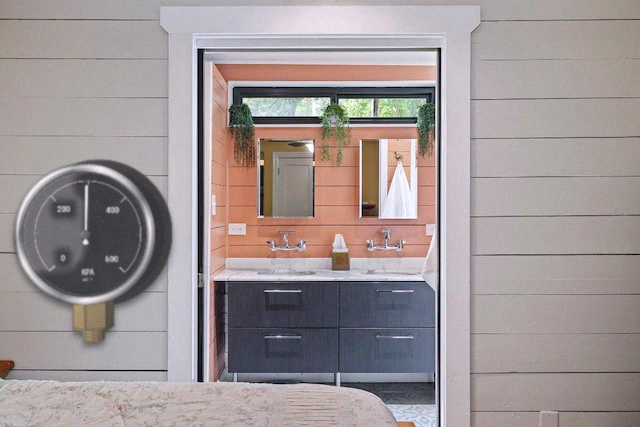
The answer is 300 kPa
